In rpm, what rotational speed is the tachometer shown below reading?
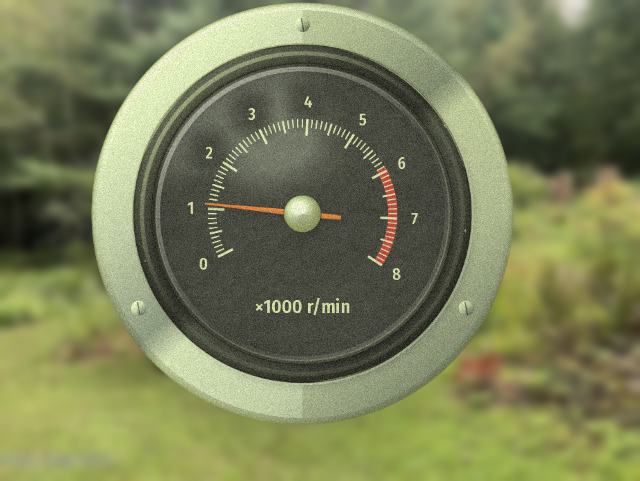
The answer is 1100 rpm
